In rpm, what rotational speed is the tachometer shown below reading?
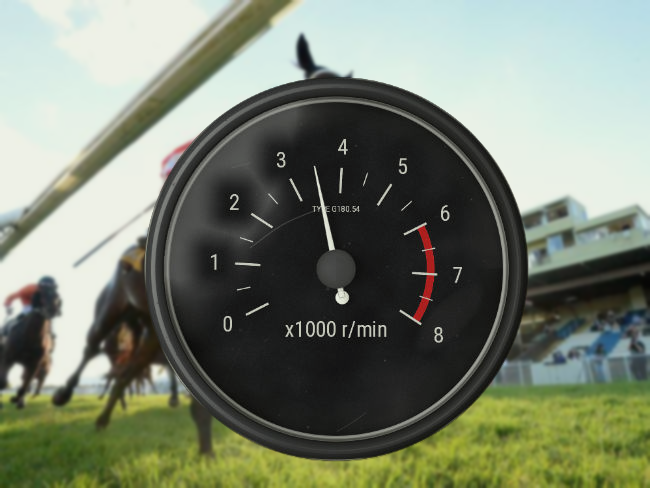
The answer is 3500 rpm
